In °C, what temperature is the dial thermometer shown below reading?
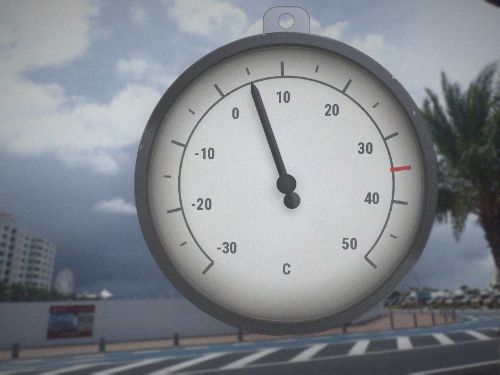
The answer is 5 °C
